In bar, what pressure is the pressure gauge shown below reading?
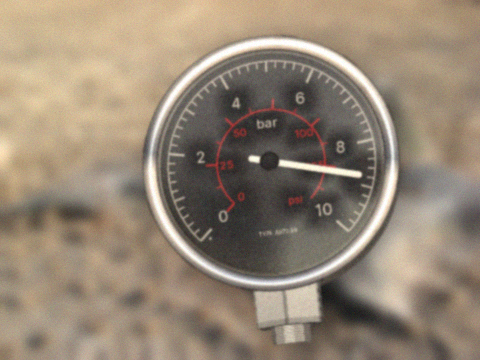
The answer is 8.8 bar
